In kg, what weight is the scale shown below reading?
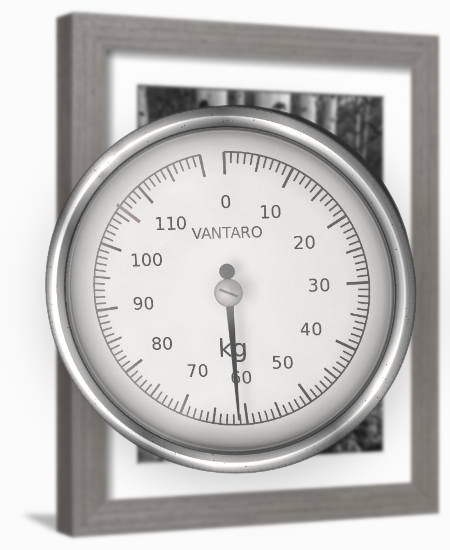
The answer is 61 kg
